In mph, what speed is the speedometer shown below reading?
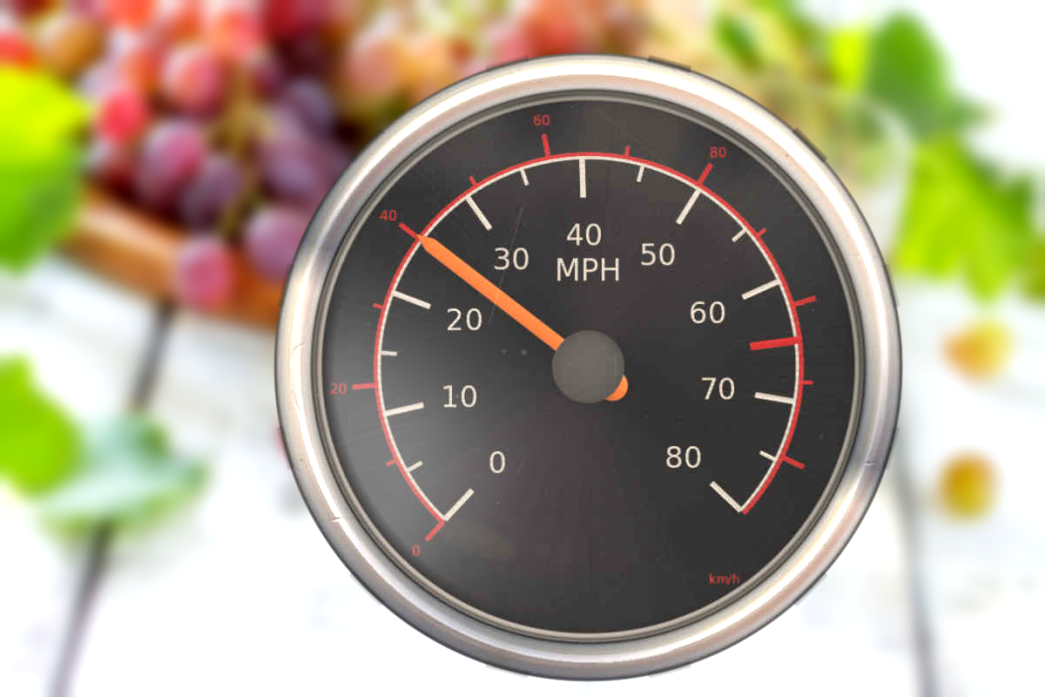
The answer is 25 mph
